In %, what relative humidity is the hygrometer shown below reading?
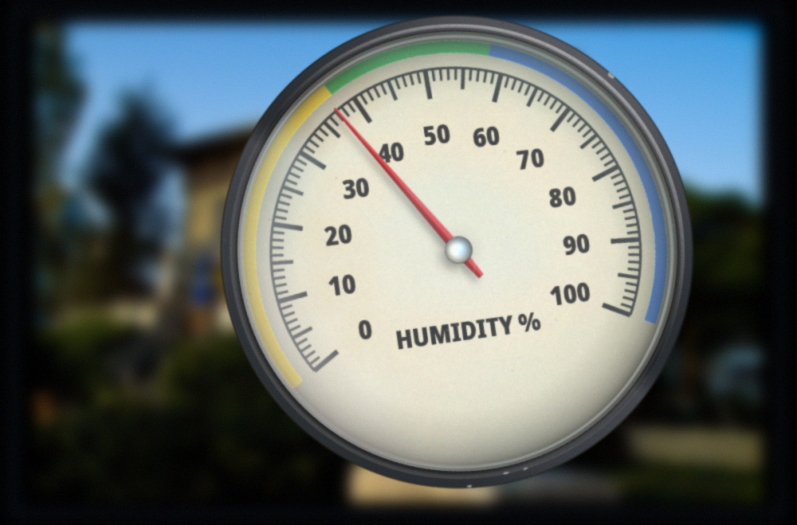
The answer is 37 %
